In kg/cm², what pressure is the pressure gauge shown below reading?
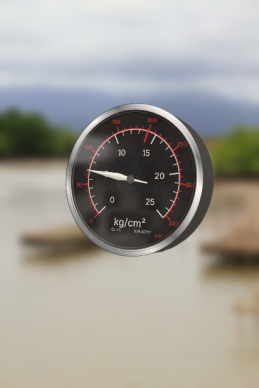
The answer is 5 kg/cm²
